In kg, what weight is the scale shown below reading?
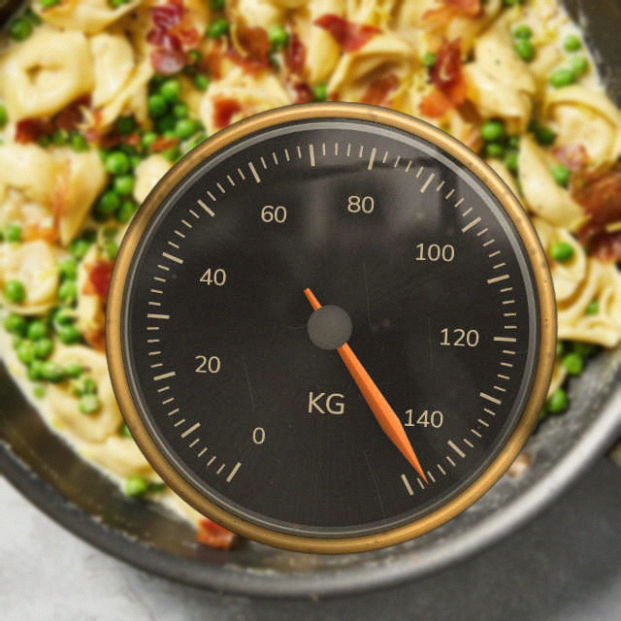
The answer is 147 kg
